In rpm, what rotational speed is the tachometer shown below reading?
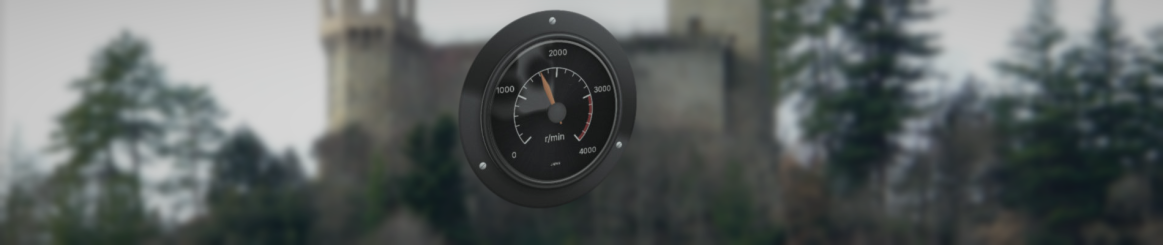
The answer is 1600 rpm
